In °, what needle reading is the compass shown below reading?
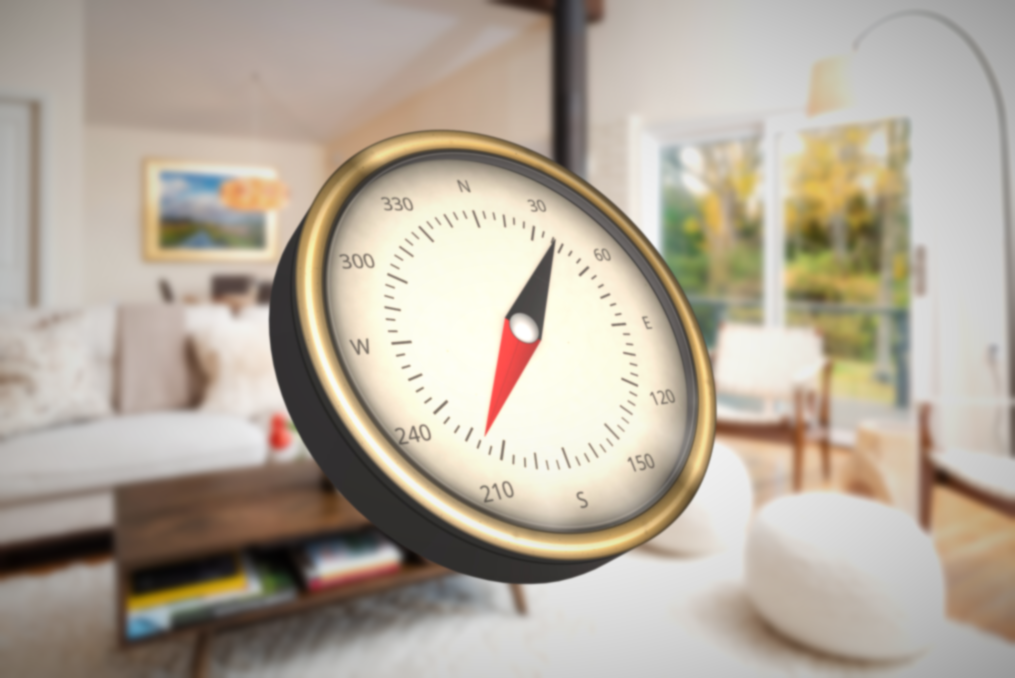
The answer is 220 °
